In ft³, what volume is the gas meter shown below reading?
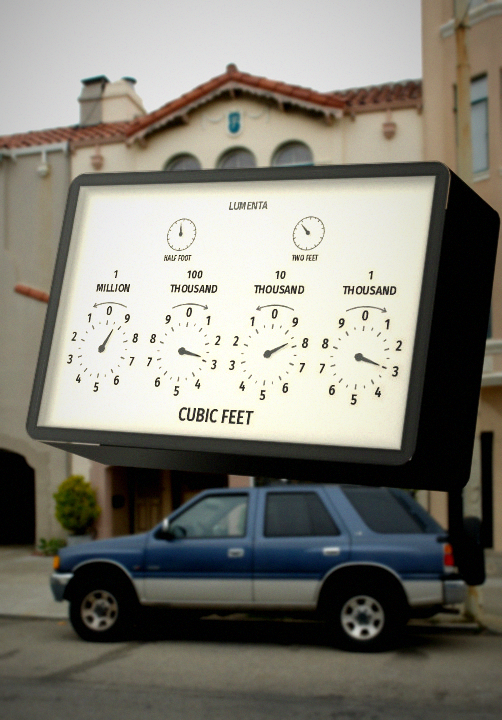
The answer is 928300 ft³
